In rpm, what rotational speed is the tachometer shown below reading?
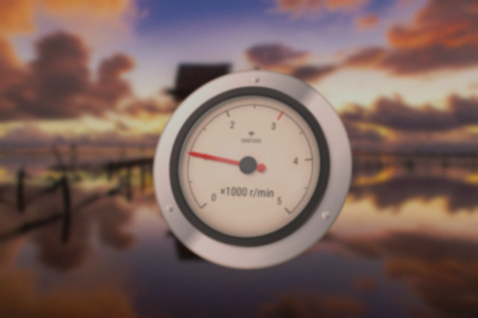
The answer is 1000 rpm
